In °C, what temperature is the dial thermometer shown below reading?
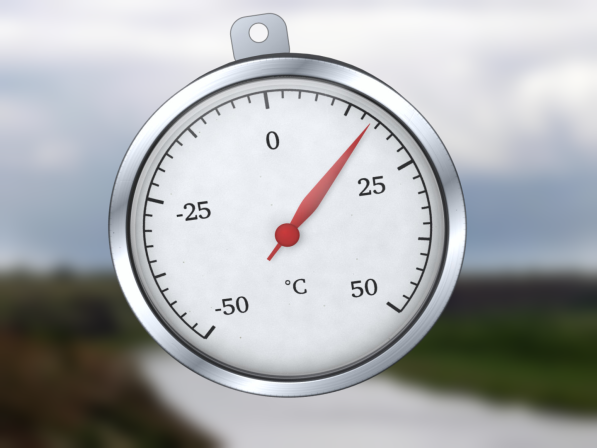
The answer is 16.25 °C
